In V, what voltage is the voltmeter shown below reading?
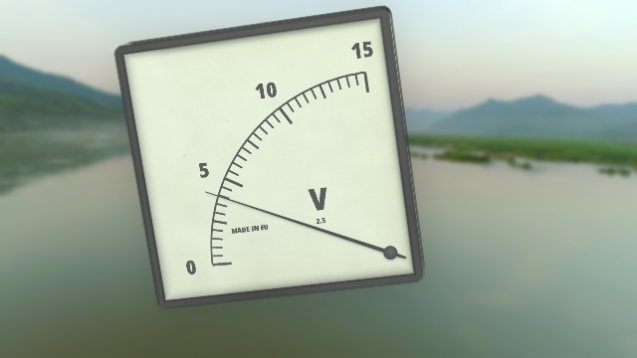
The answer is 4 V
